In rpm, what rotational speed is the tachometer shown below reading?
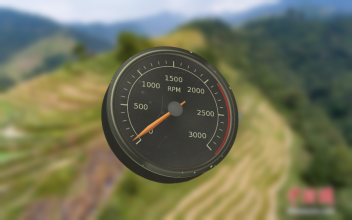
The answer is 50 rpm
